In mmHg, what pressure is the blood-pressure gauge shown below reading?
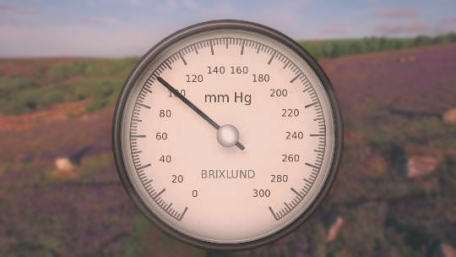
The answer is 100 mmHg
